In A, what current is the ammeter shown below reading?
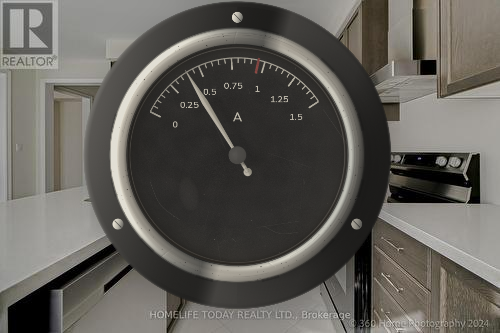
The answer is 0.4 A
